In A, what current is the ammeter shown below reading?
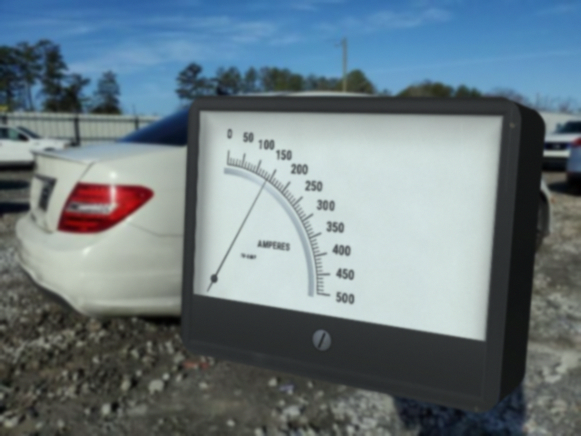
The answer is 150 A
